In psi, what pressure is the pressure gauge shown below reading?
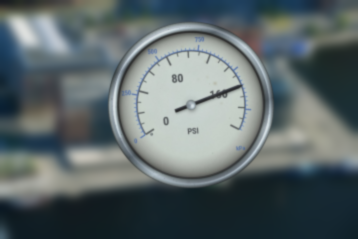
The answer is 160 psi
